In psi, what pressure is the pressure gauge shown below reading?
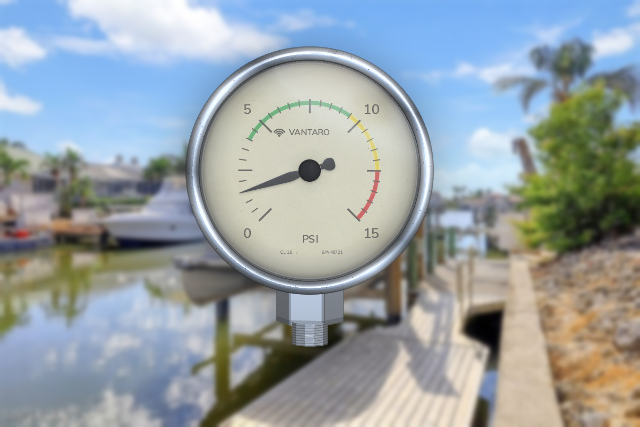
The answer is 1.5 psi
